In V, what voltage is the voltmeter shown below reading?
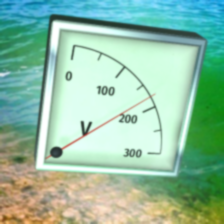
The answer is 175 V
